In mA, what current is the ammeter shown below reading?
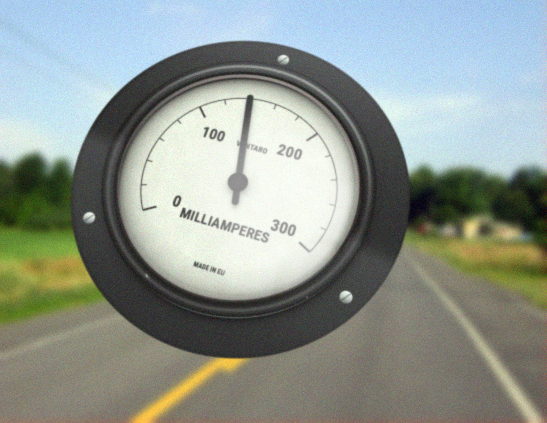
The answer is 140 mA
